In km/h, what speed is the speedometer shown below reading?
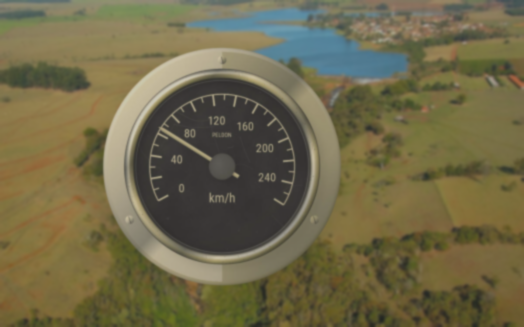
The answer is 65 km/h
